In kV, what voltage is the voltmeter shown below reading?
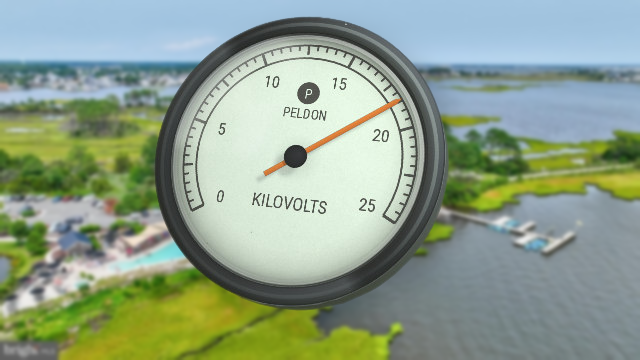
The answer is 18.5 kV
